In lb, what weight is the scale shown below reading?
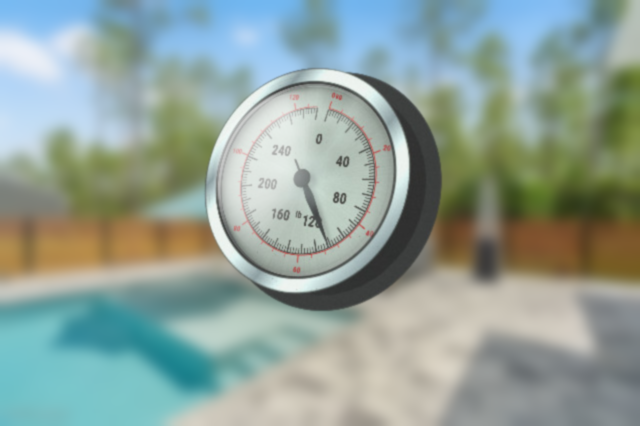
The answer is 110 lb
